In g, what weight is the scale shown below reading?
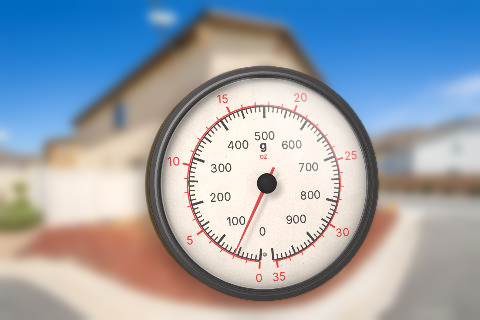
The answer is 60 g
